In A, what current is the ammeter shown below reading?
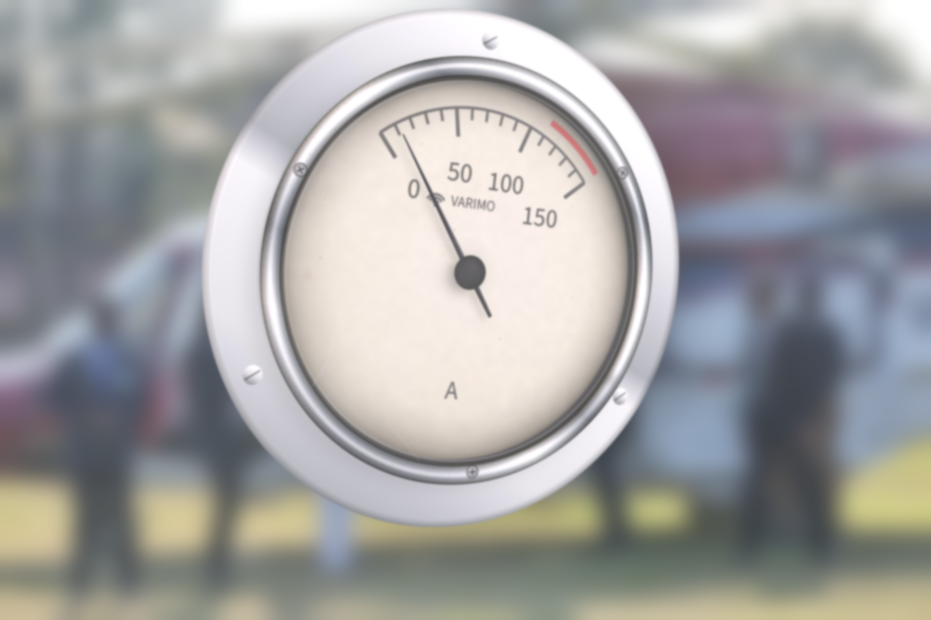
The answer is 10 A
